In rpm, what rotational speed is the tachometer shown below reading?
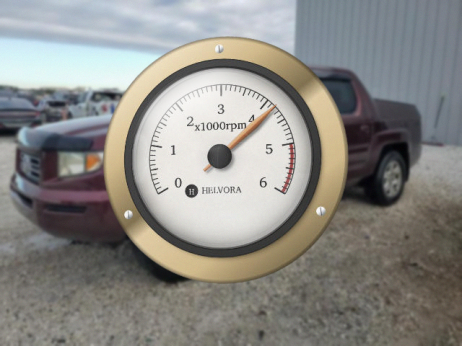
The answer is 4200 rpm
